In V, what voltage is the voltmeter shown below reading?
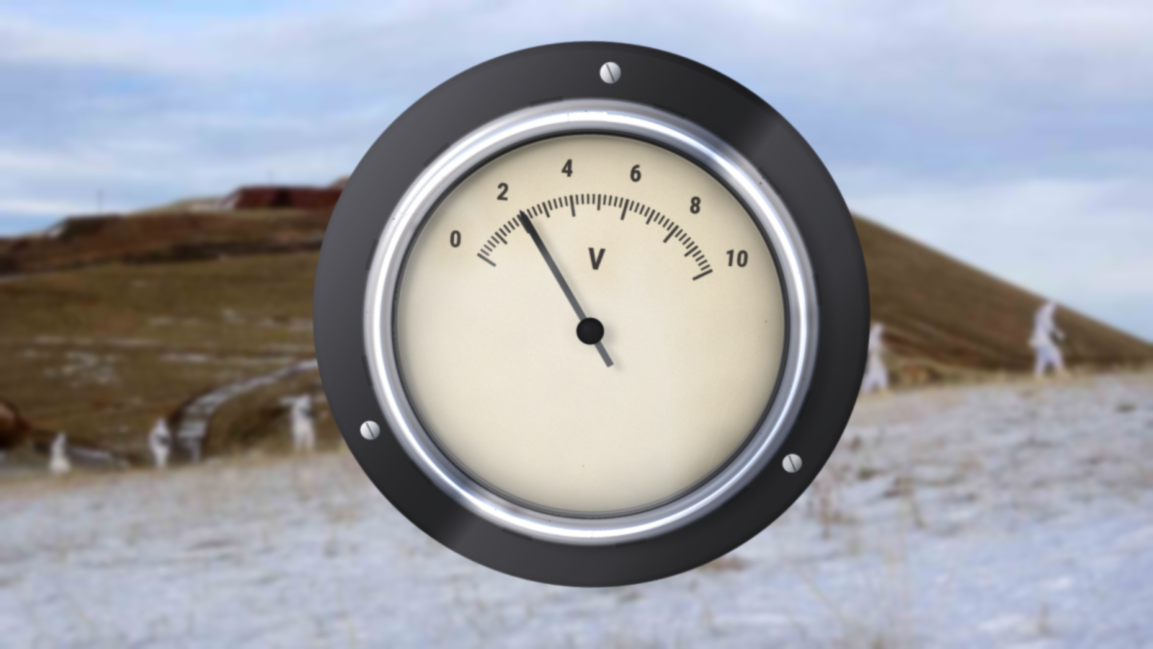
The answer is 2.2 V
